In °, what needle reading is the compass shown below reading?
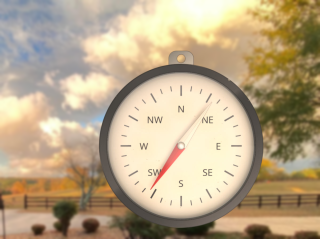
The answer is 215 °
